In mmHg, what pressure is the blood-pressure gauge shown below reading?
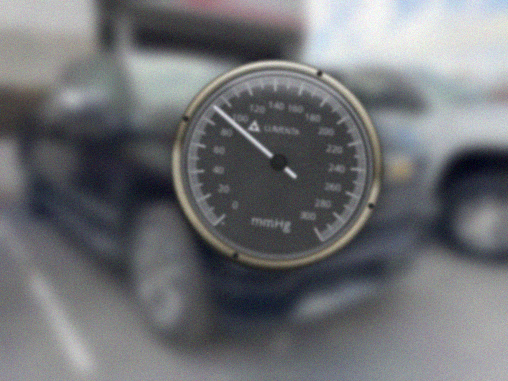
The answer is 90 mmHg
